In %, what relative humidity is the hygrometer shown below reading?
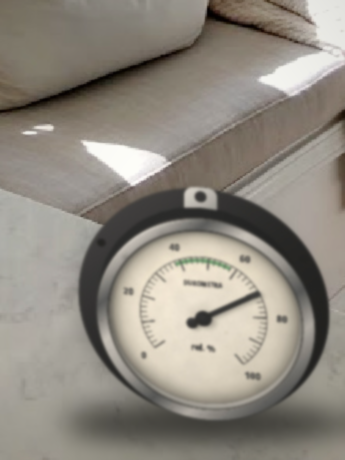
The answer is 70 %
